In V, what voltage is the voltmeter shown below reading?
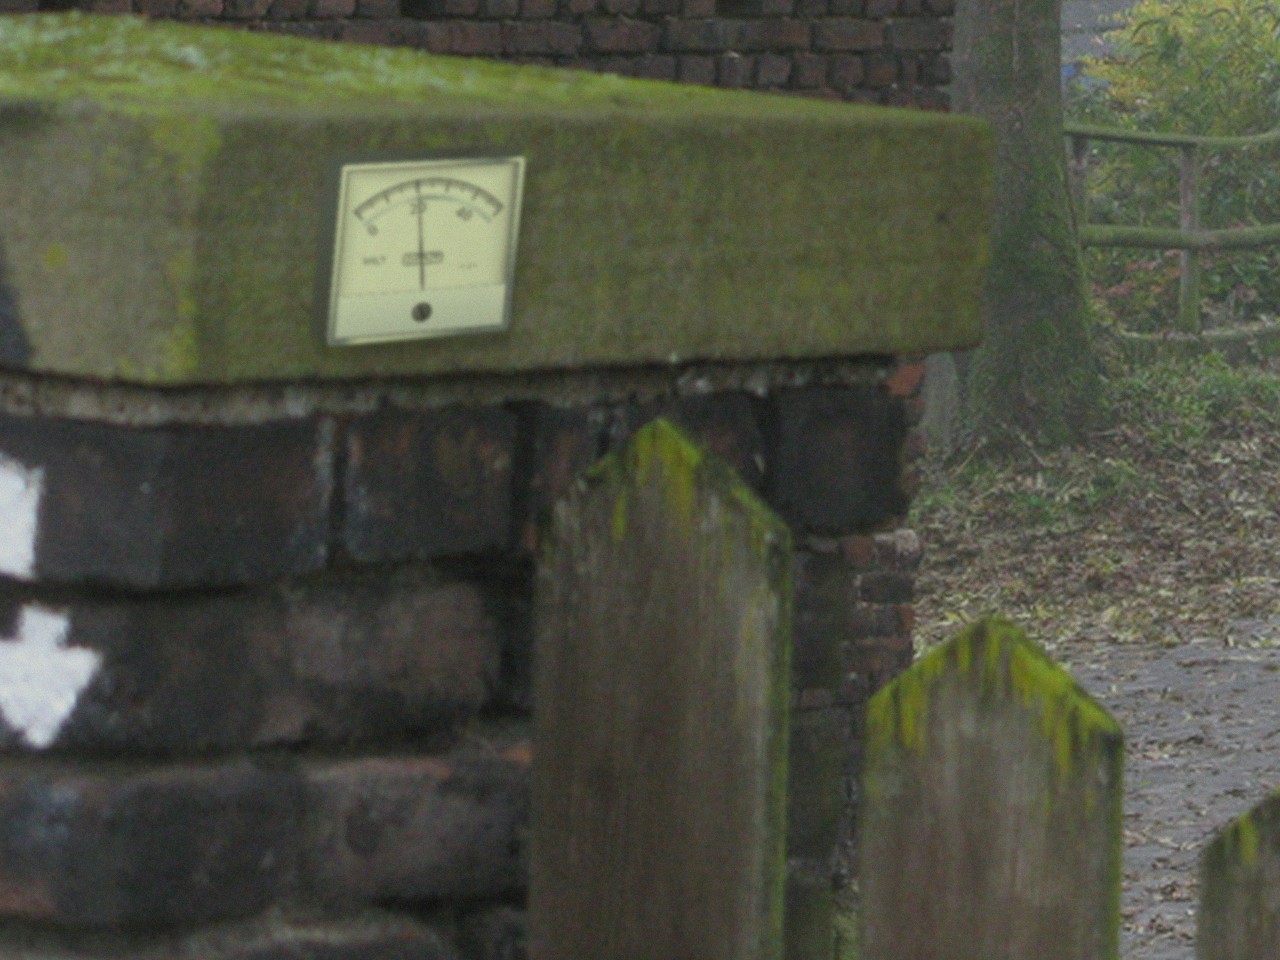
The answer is 20 V
